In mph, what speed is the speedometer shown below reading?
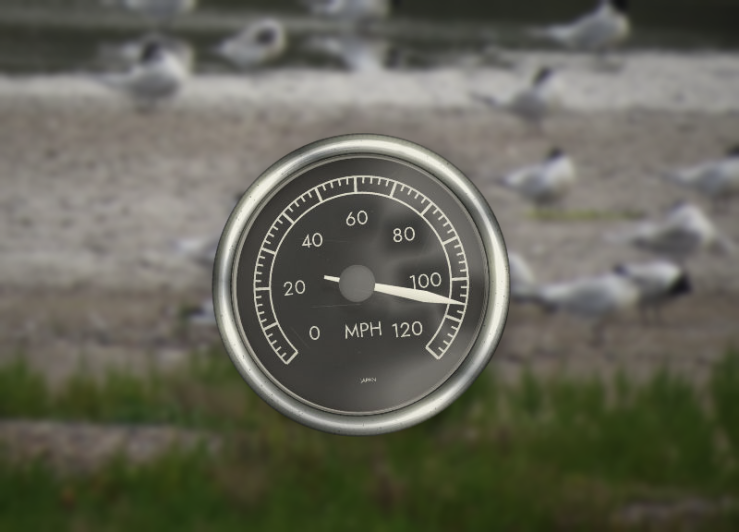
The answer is 106 mph
